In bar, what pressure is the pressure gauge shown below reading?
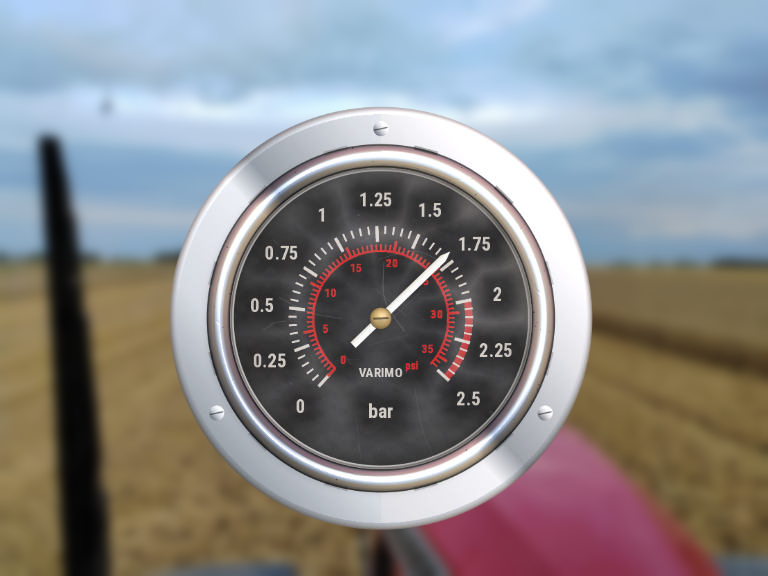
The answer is 1.7 bar
